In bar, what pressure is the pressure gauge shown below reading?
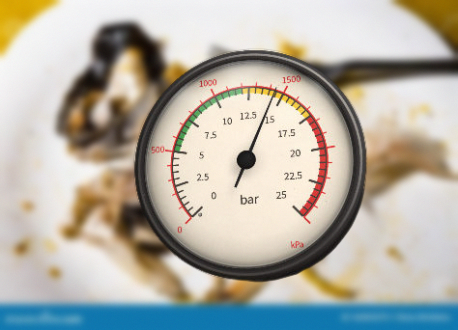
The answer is 14.5 bar
